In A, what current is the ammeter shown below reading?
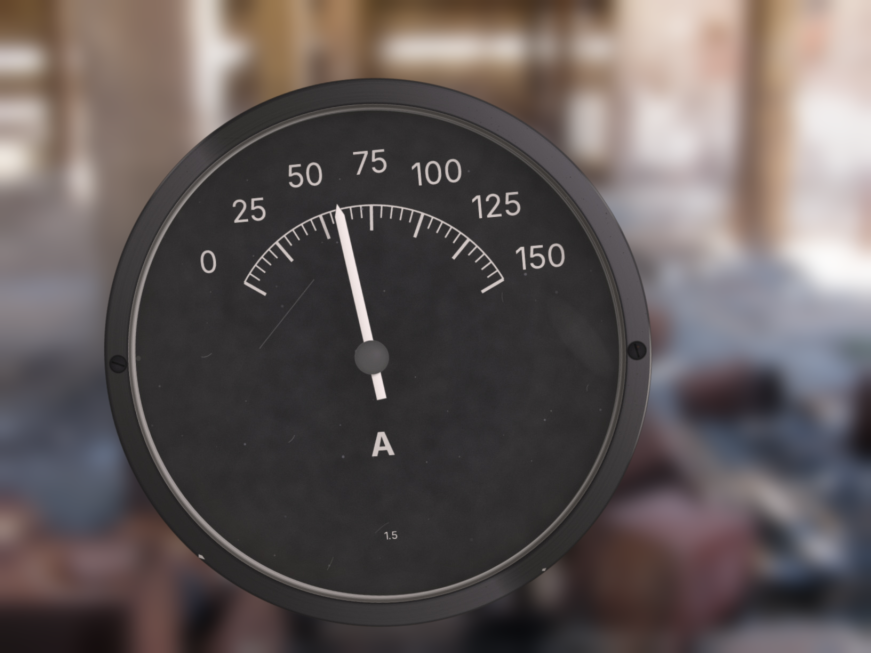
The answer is 60 A
